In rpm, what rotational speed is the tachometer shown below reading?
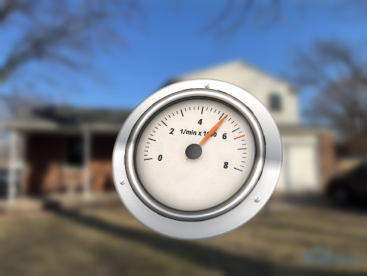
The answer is 5200 rpm
